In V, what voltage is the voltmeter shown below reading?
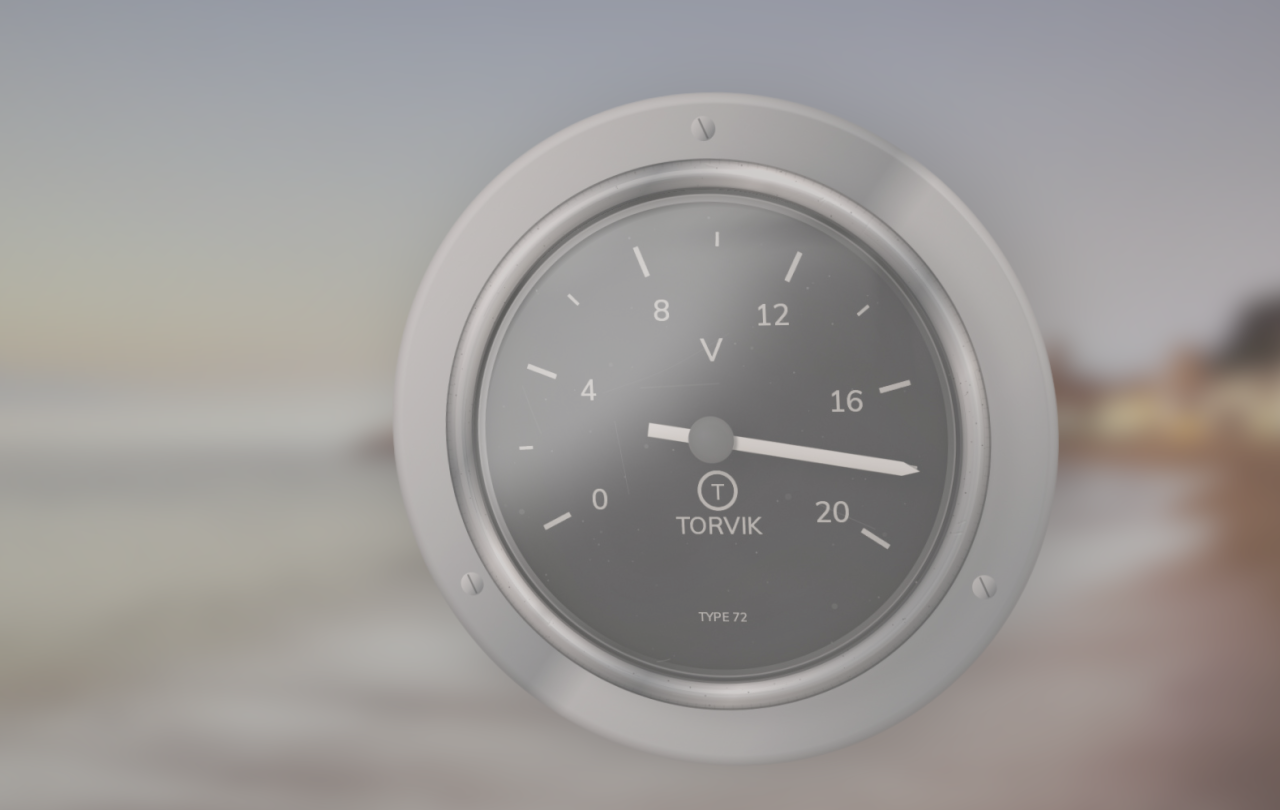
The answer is 18 V
